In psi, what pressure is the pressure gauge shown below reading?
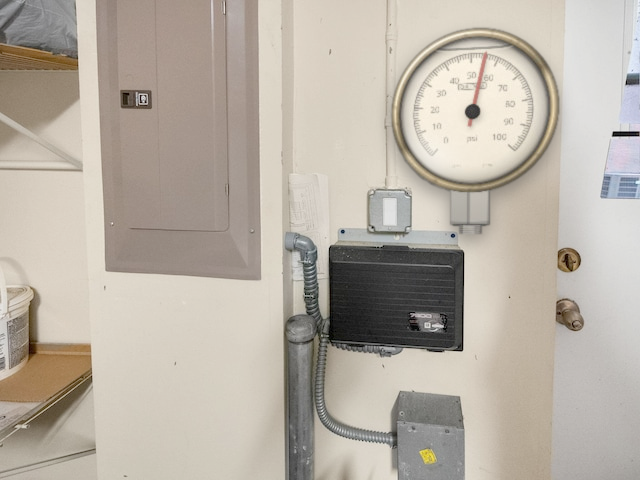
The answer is 55 psi
